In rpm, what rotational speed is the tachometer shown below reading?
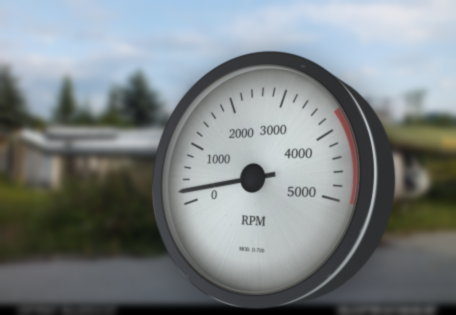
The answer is 200 rpm
